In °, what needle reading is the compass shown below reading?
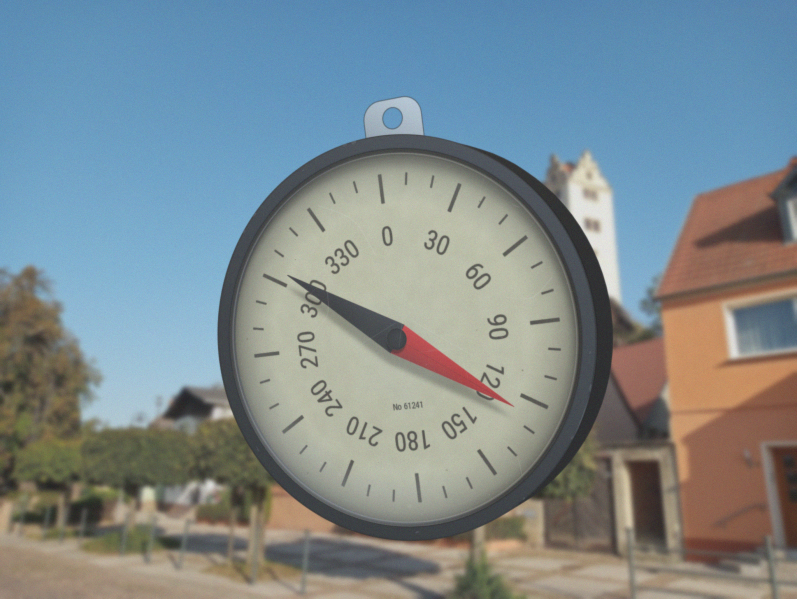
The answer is 125 °
